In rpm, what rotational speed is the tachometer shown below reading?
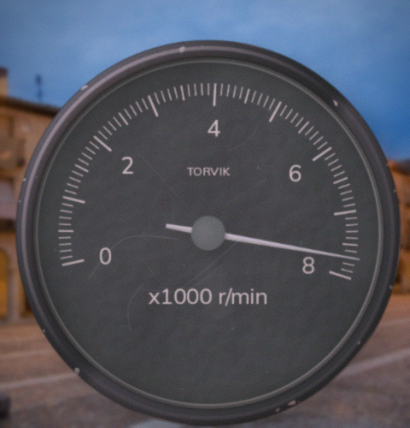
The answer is 7700 rpm
